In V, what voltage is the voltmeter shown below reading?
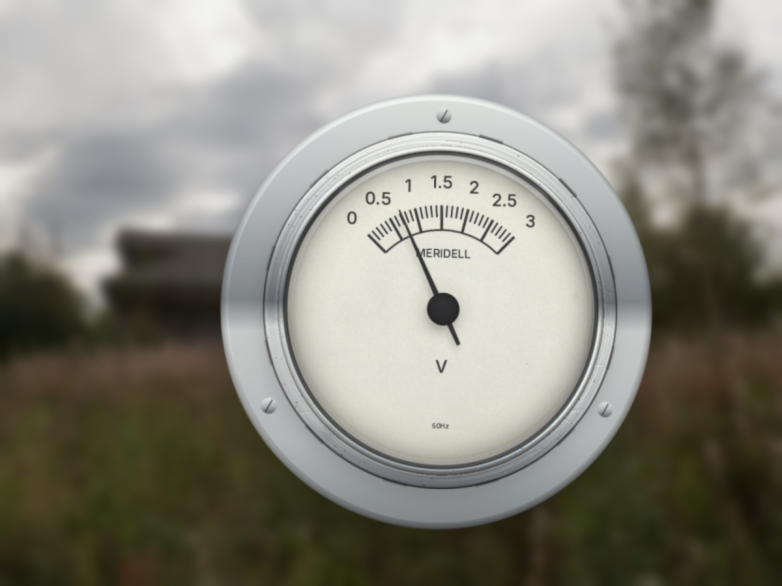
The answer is 0.7 V
